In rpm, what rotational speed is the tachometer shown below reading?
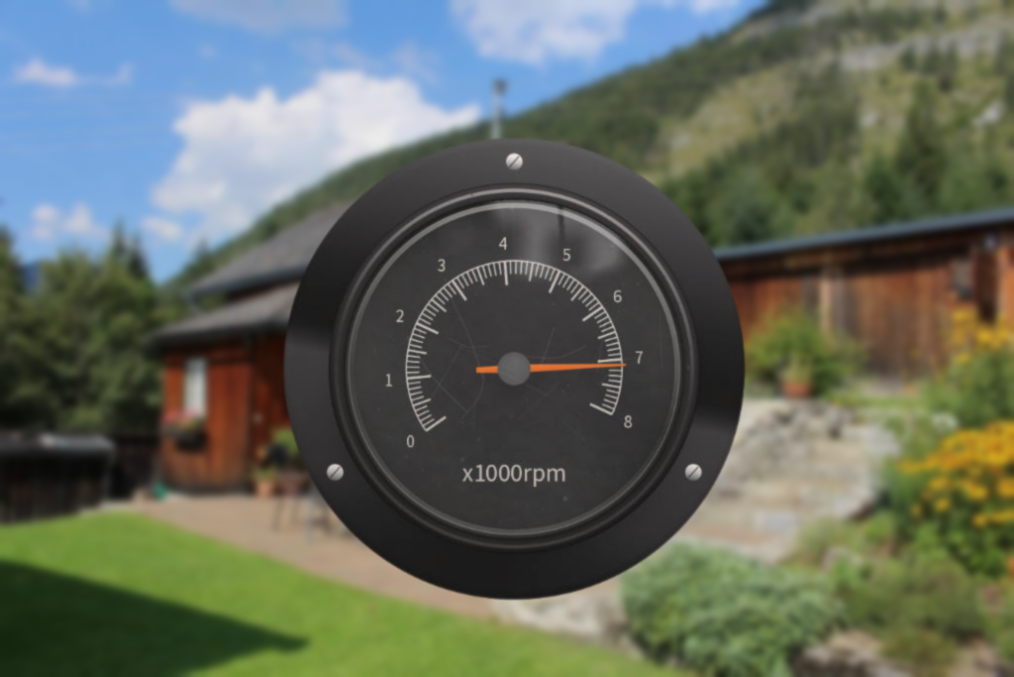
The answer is 7100 rpm
